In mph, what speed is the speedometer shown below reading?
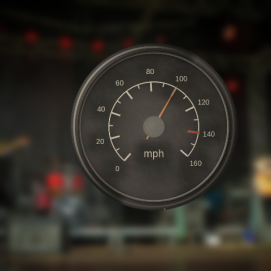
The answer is 100 mph
